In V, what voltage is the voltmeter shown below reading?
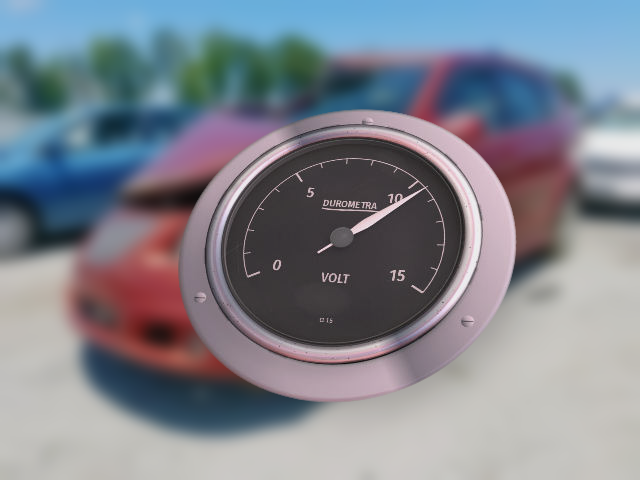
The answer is 10.5 V
